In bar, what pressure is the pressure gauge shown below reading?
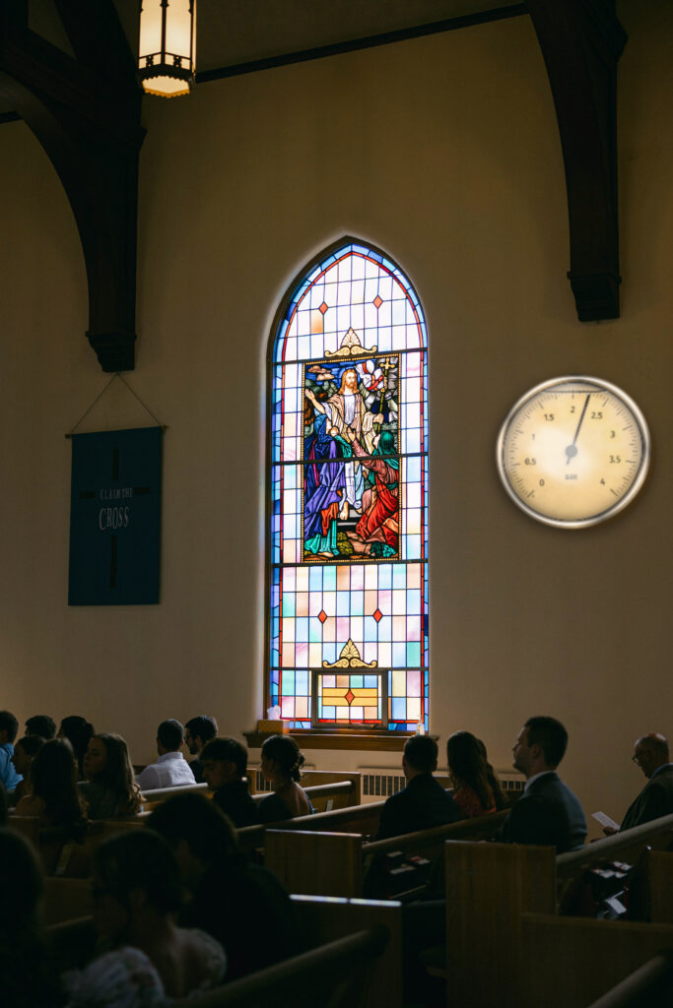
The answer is 2.25 bar
